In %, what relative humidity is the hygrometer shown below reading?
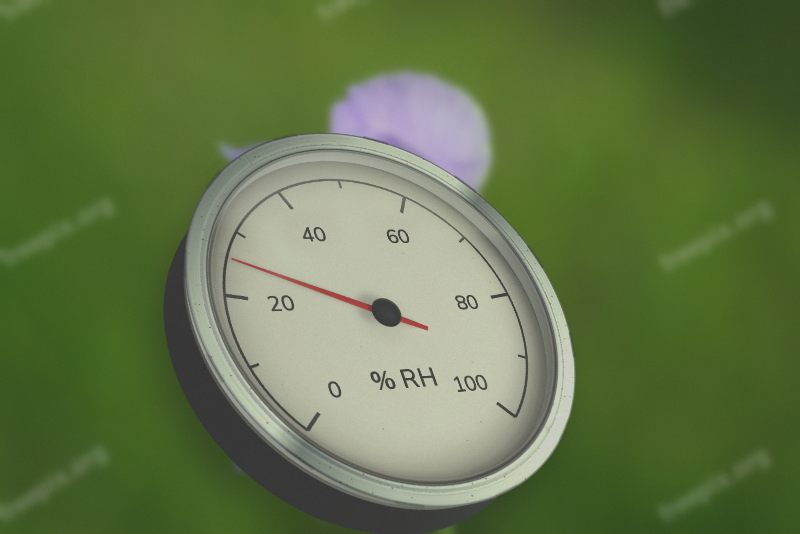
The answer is 25 %
